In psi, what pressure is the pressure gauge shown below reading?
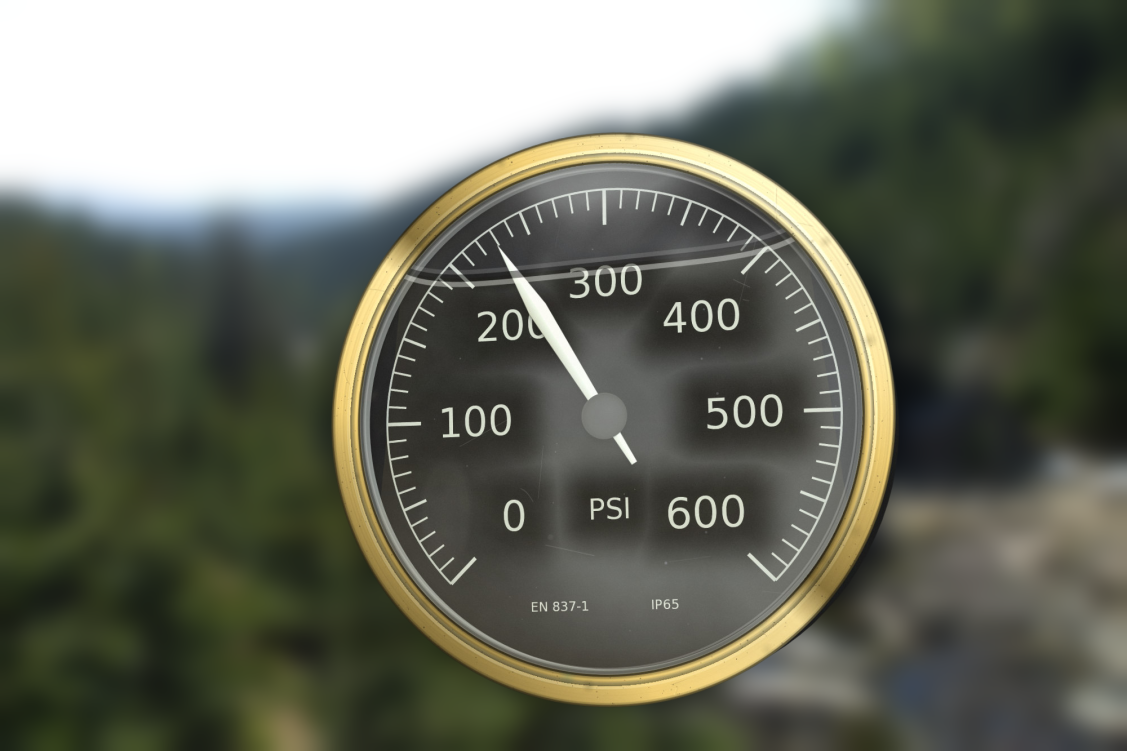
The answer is 230 psi
